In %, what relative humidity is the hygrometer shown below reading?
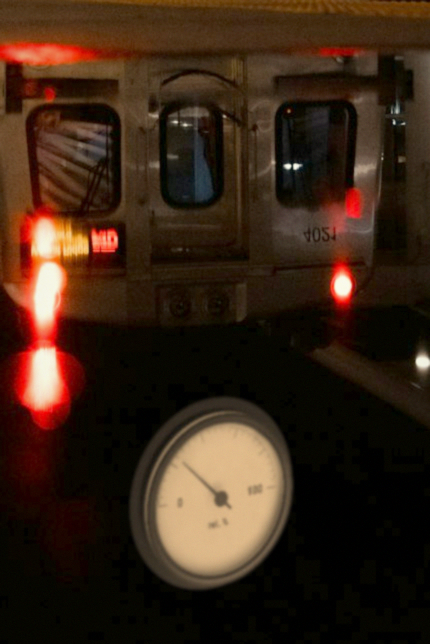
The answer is 24 %
